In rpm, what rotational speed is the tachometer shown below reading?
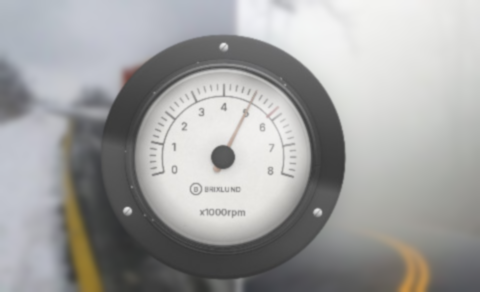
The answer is 5000 rpm
